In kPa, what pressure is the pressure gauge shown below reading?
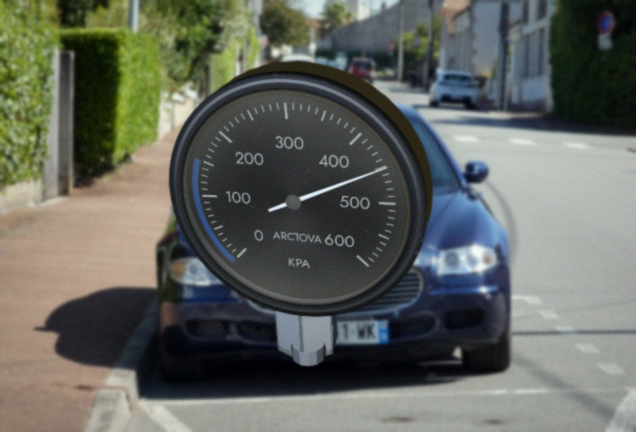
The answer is 450 kPa
